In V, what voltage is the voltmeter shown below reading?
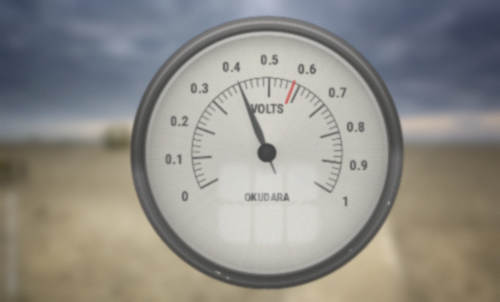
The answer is 0.4 V
